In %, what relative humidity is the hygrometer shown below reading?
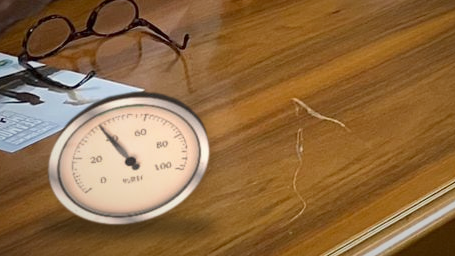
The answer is 40 %
